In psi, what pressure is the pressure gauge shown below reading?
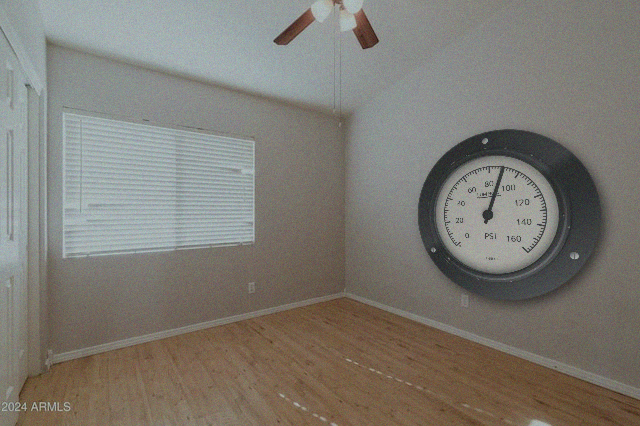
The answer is 90 psi
